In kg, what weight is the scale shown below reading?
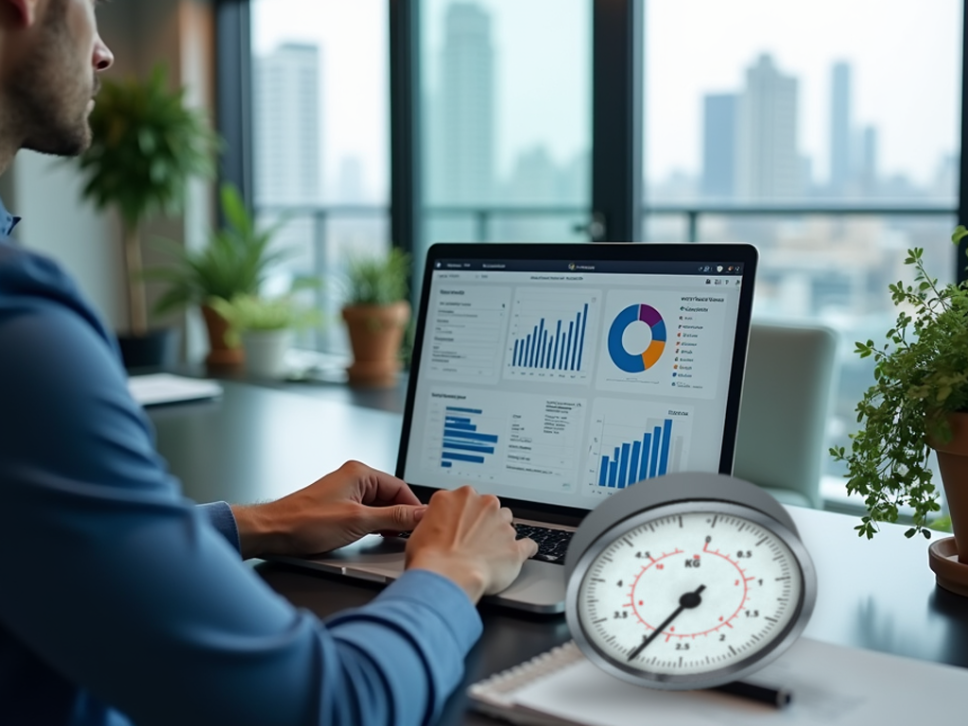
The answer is 3 kg
